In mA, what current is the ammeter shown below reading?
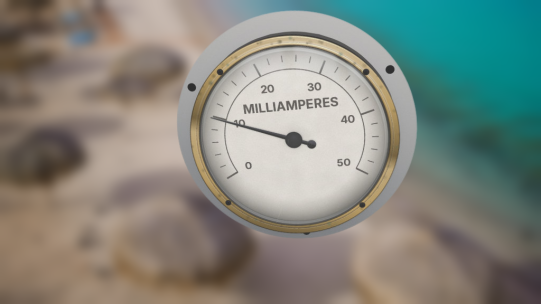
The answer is 10 mA
